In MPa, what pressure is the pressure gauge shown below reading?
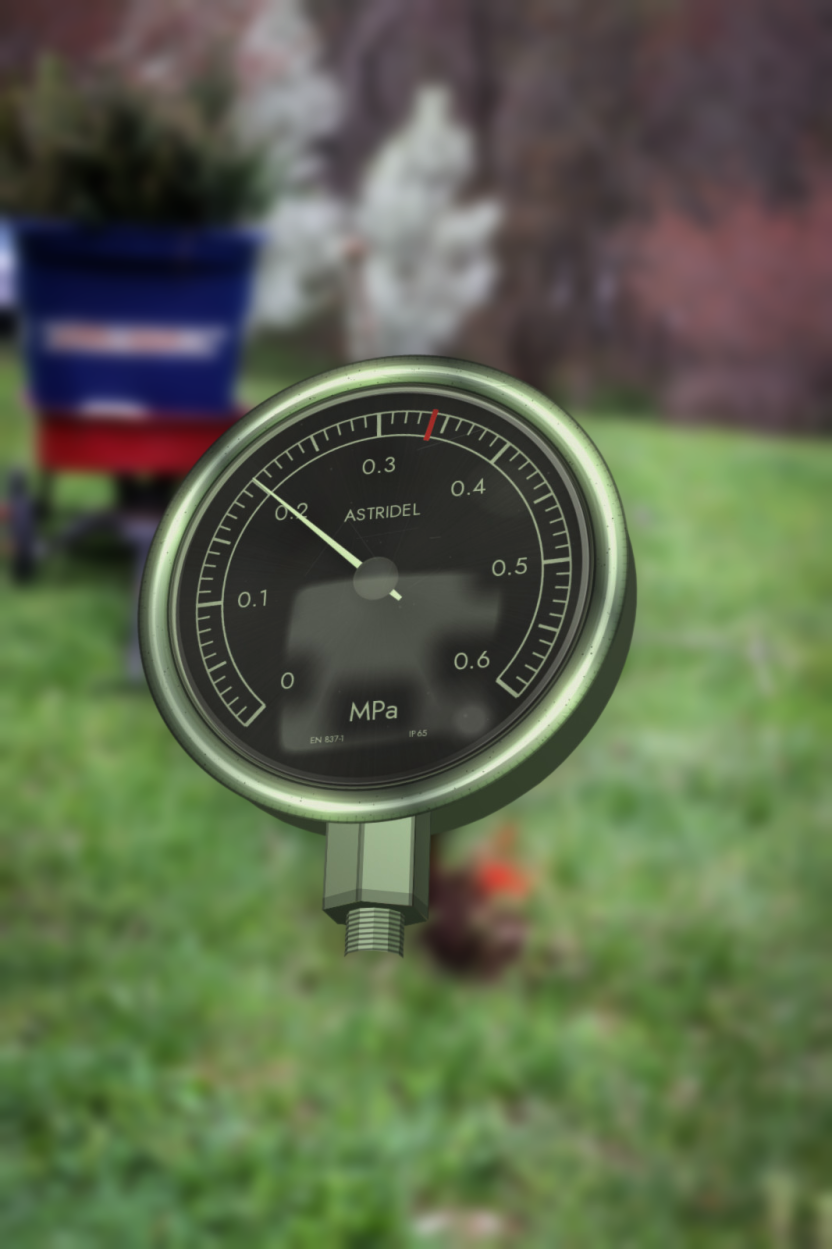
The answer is 0.2 MPa
